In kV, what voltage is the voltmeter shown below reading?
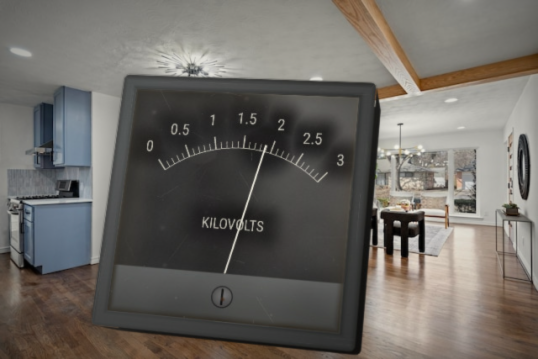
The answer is 1.9 kV
